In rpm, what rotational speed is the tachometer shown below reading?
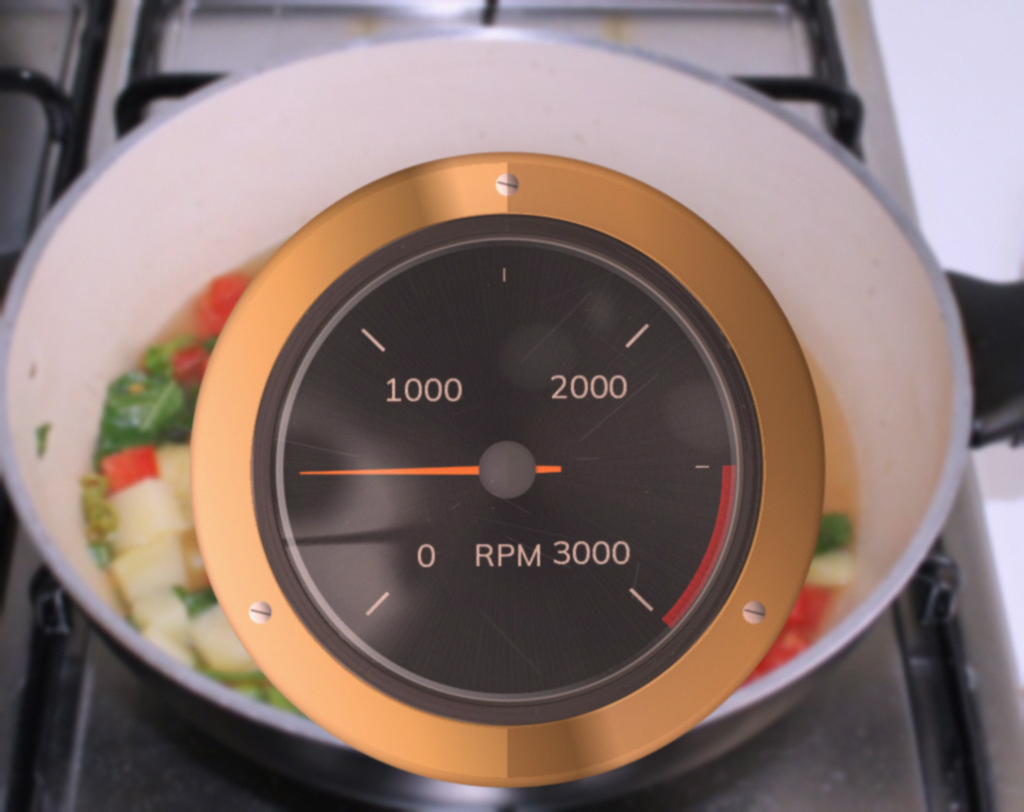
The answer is 500 rpm
